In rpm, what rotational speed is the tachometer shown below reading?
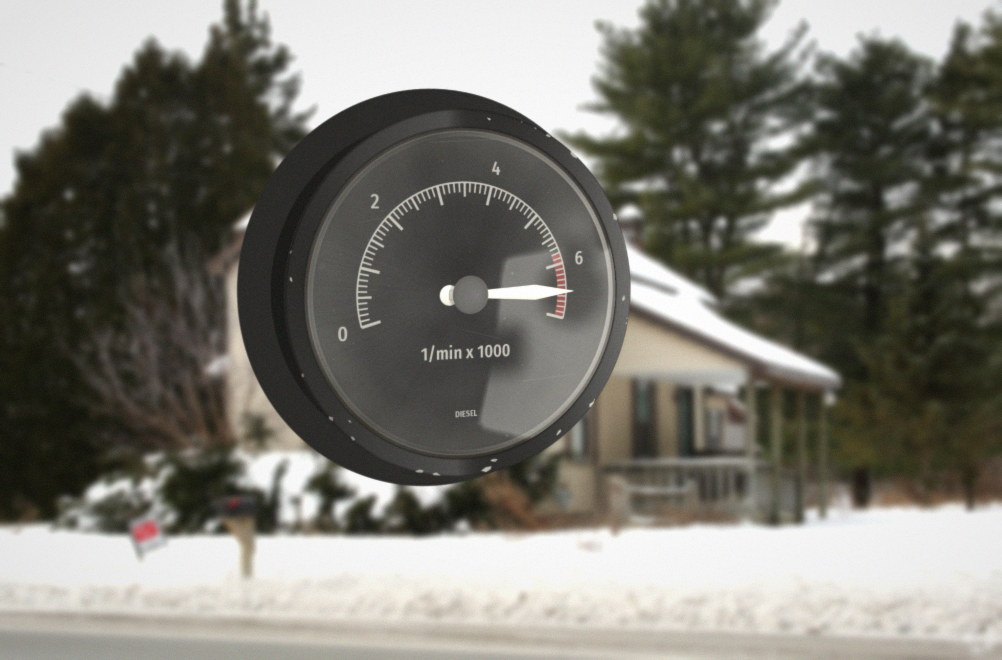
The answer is 6500 rpm
